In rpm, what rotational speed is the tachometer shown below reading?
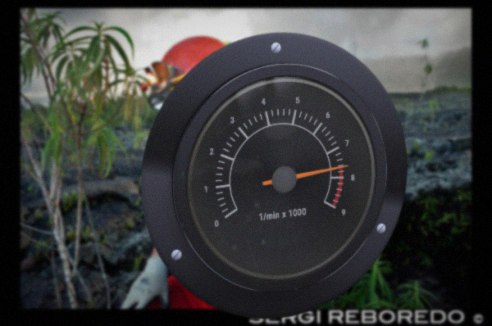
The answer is 7600 rpm
